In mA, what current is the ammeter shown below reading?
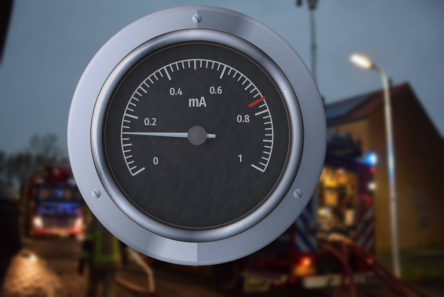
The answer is 0.14 mA
